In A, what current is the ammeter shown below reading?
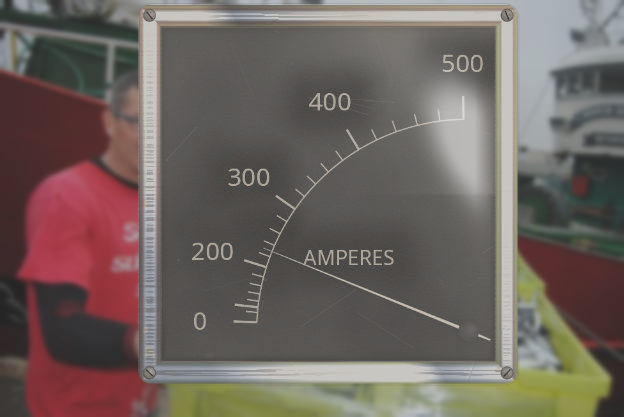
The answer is 230 A
